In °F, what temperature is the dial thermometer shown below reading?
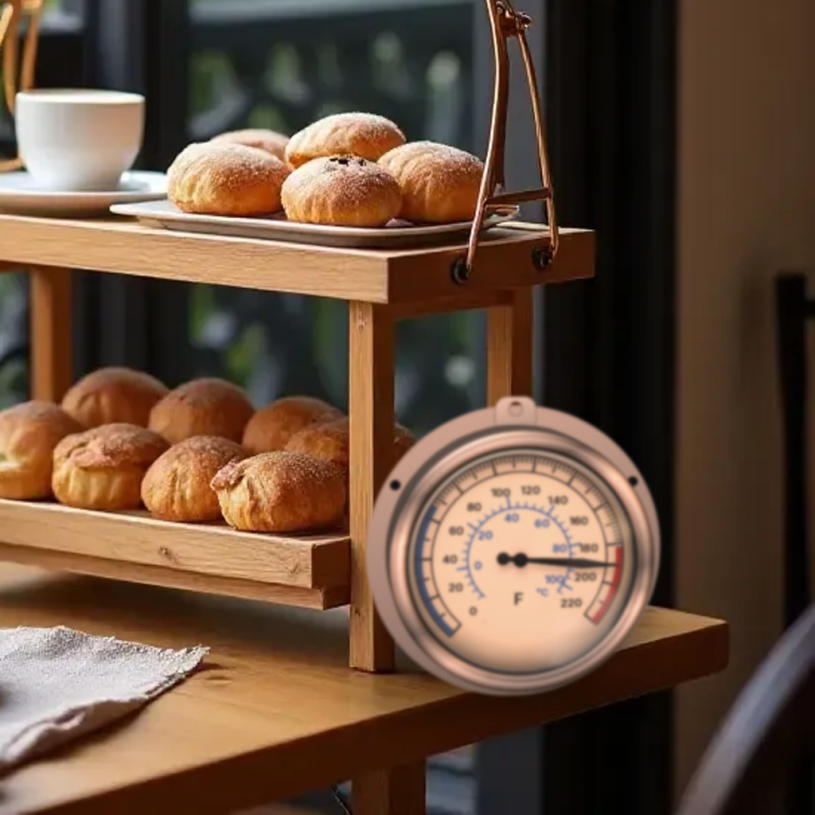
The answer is 190 °F
